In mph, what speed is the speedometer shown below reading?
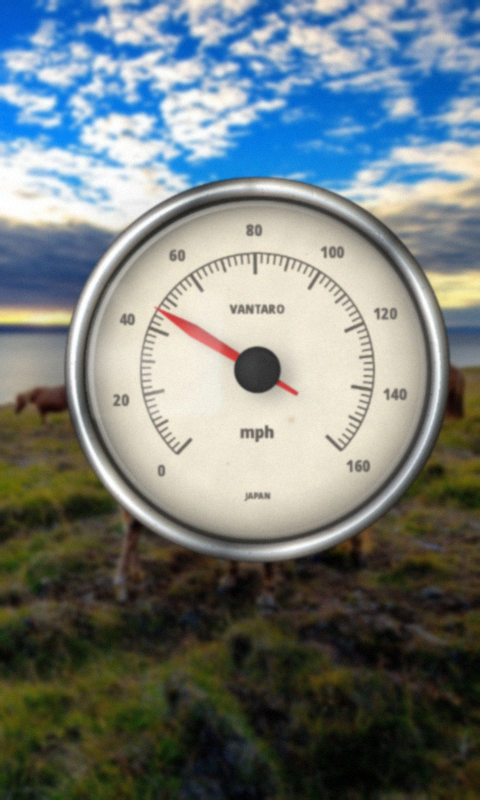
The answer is 46 mph
